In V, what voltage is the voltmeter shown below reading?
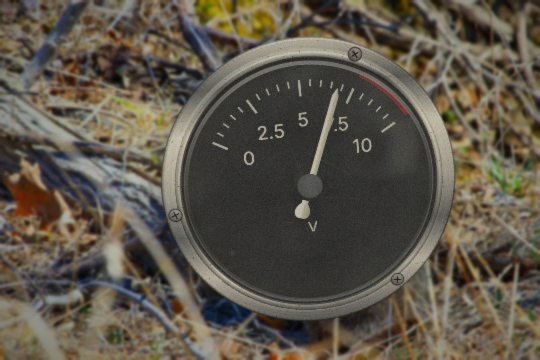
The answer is 6.75 V
